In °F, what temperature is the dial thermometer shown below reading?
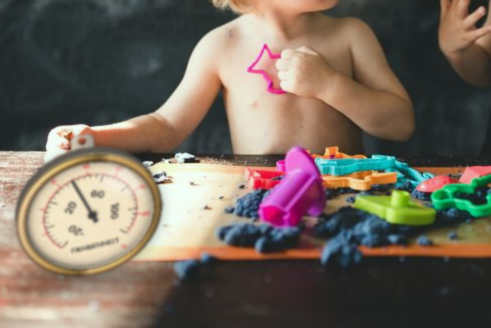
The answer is 40 °F
